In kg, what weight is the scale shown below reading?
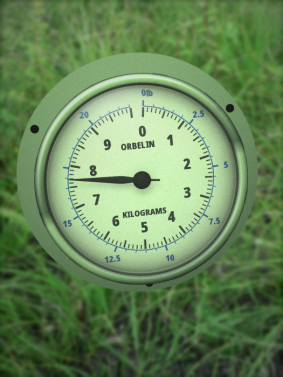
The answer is 7.7 kg
